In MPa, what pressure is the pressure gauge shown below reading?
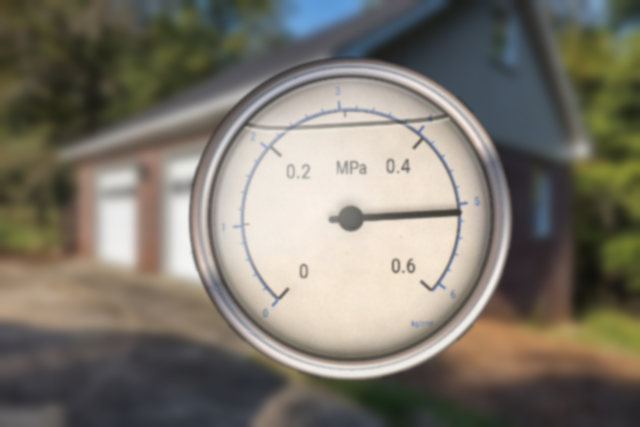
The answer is 0.5 MPa
